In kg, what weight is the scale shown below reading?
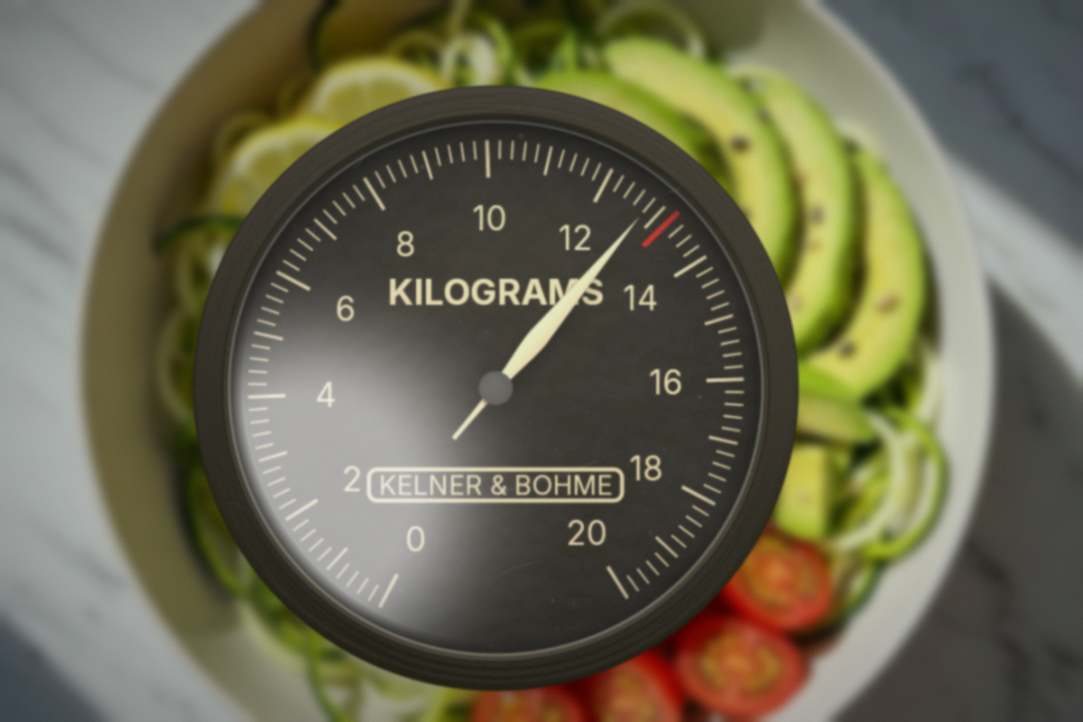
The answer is 12.8 kg
